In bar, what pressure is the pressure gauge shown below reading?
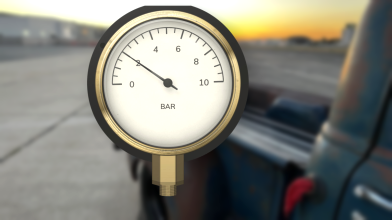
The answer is 2 bar
